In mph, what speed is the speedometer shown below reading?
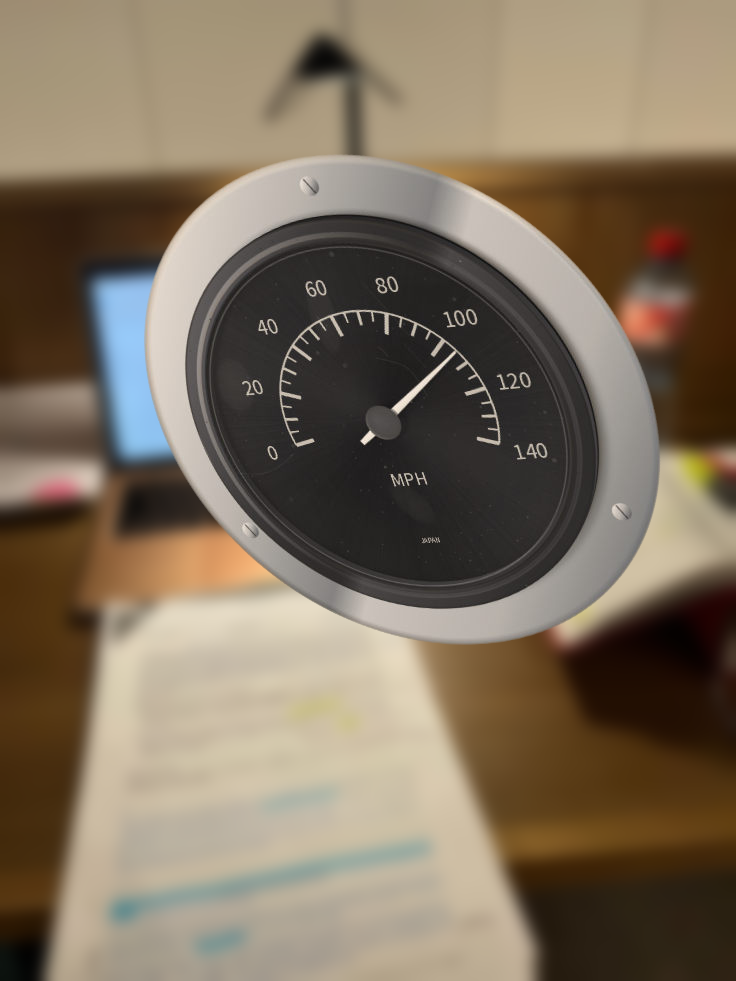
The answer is 105 mph
